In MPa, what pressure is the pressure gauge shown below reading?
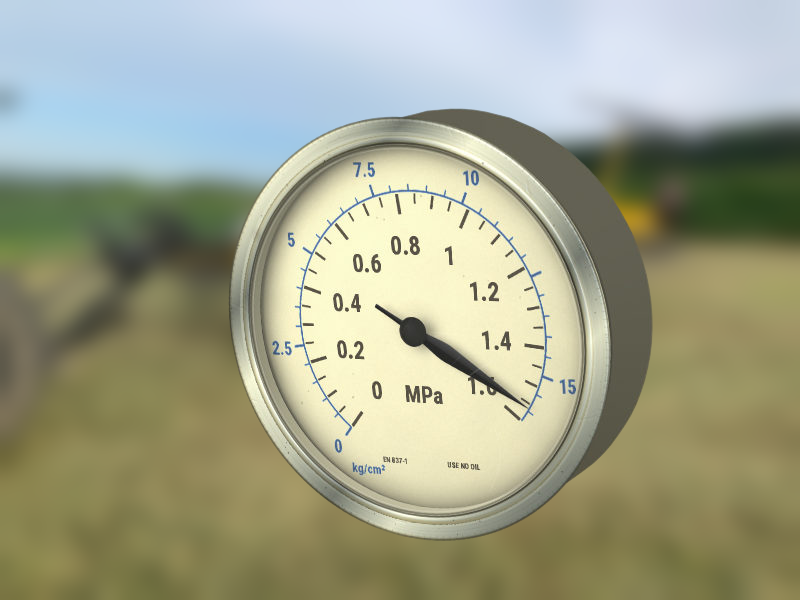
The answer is 1.55 MPa
